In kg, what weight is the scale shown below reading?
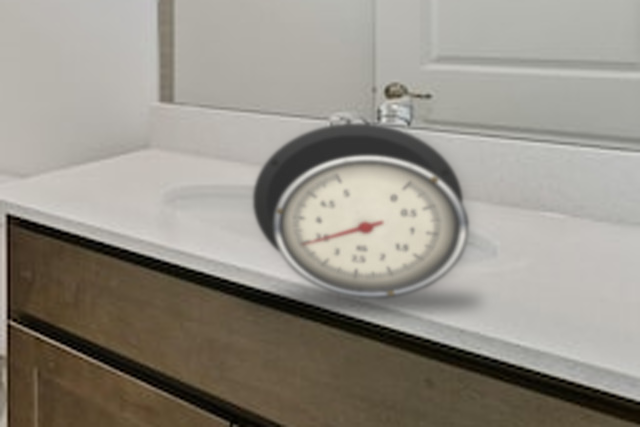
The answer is 3.5 kg
